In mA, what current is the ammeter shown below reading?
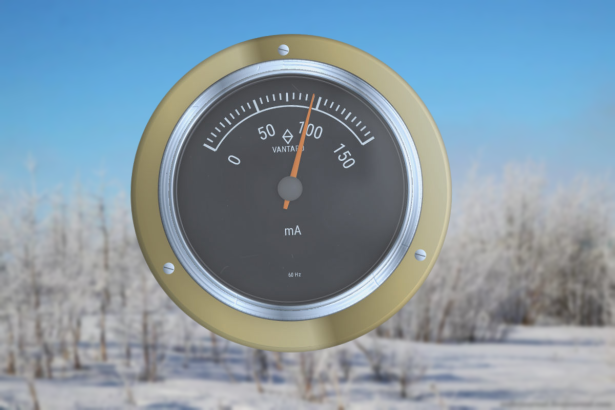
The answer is 95 mA
